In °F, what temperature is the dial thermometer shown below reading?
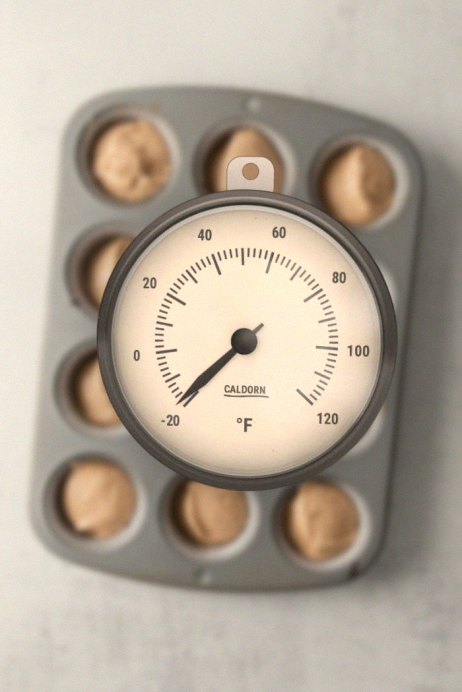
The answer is -18 °F
